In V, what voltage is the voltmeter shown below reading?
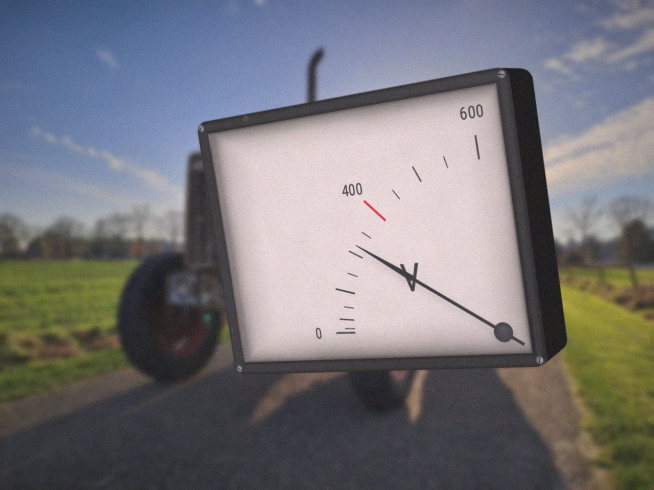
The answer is 325 V
